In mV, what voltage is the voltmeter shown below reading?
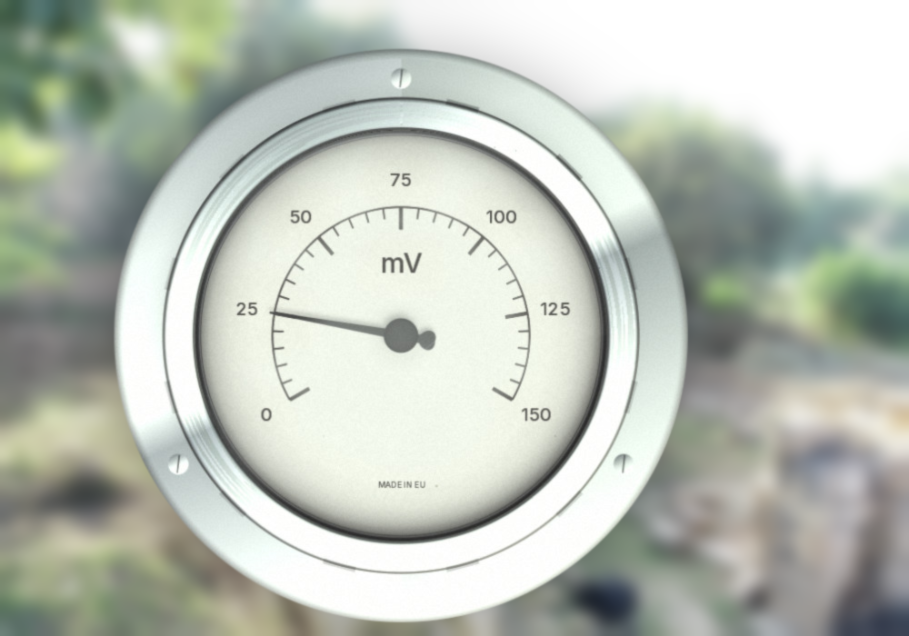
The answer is 25 mV
